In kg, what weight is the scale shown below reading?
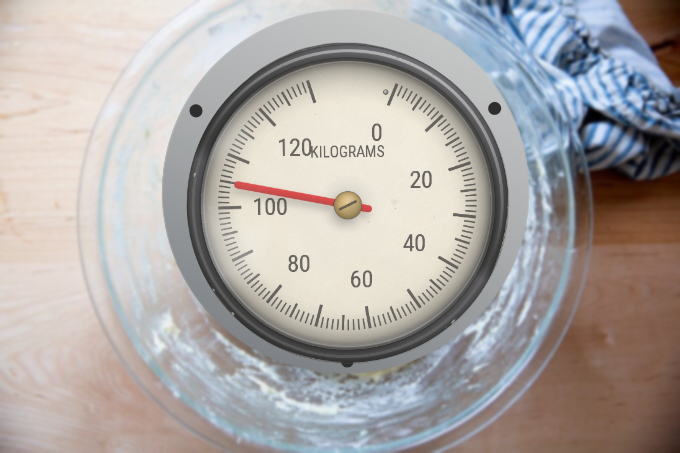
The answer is 105 kg
